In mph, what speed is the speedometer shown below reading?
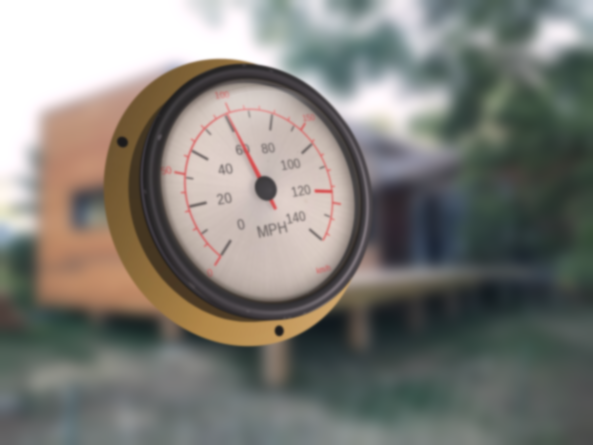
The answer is 60 mph
